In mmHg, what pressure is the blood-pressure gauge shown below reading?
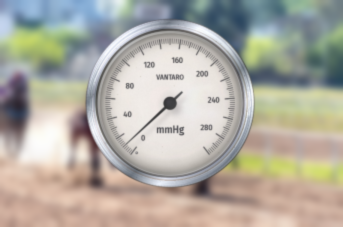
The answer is 10 mmHg
